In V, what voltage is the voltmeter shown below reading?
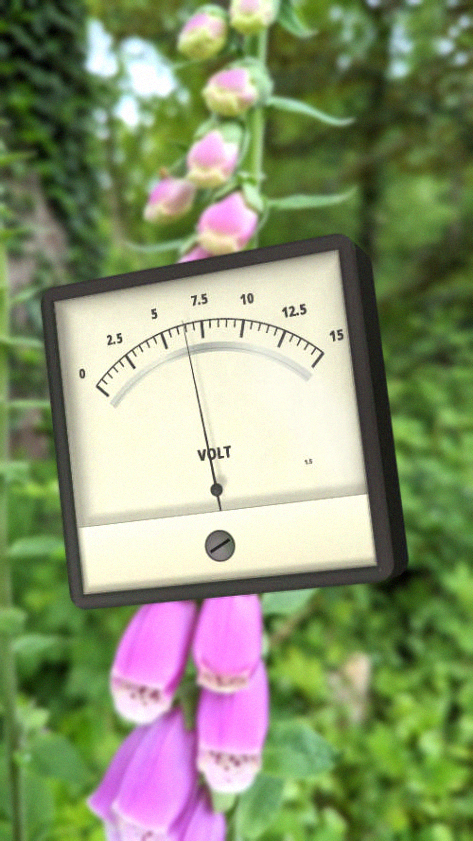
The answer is 6.5 V
